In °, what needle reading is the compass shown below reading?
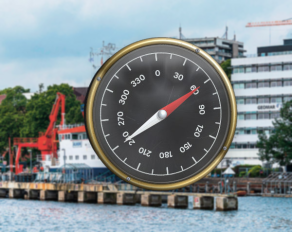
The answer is 60 °
